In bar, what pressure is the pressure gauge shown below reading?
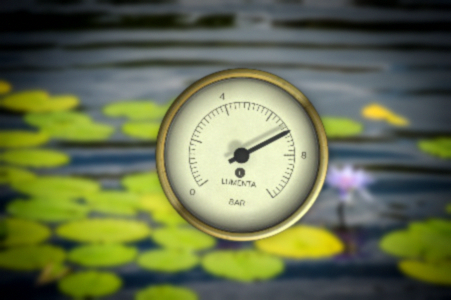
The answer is 7 bar
